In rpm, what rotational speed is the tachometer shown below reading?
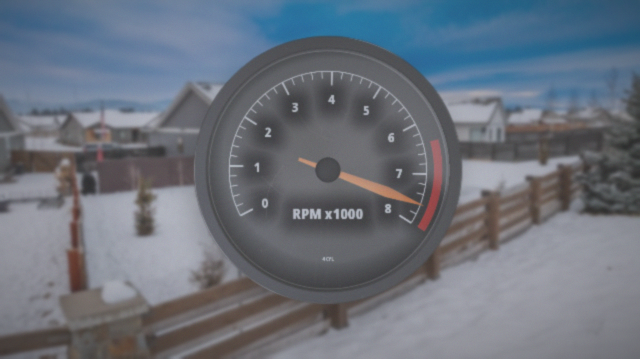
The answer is 7600 rpm
